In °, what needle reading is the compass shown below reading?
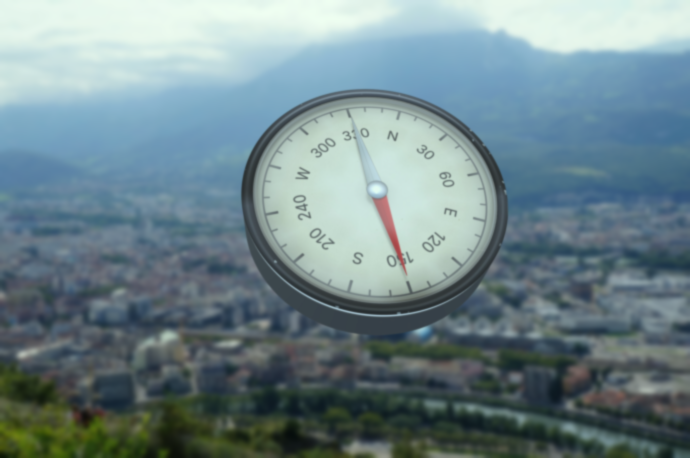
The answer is 150 °
